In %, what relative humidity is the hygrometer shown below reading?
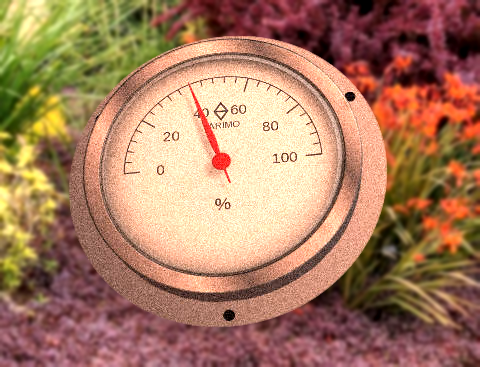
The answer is 40 %
